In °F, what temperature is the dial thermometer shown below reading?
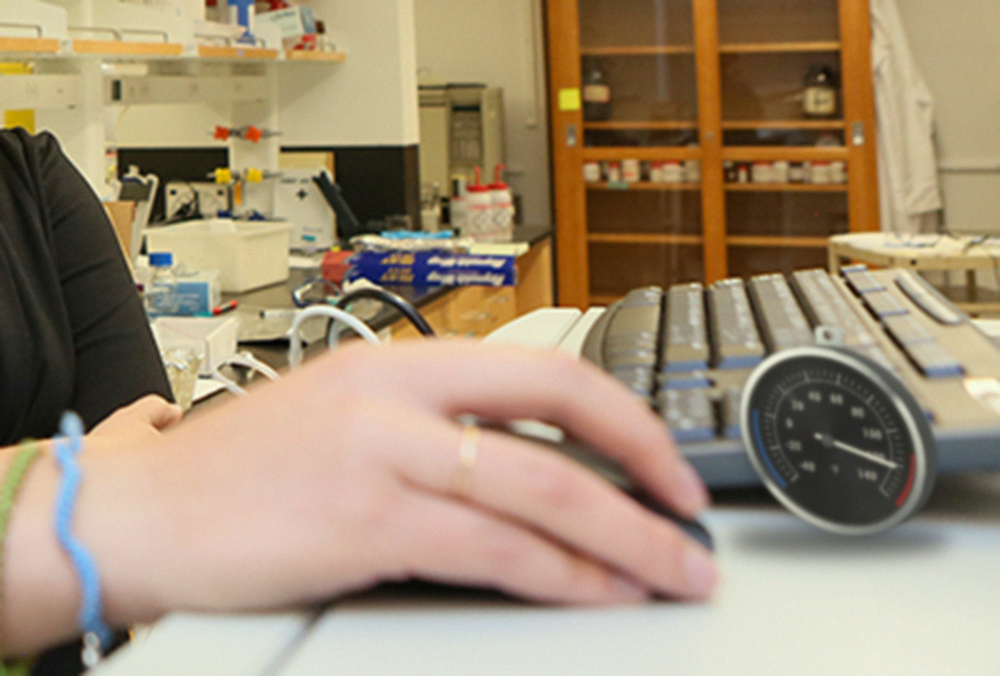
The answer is 120 °F
